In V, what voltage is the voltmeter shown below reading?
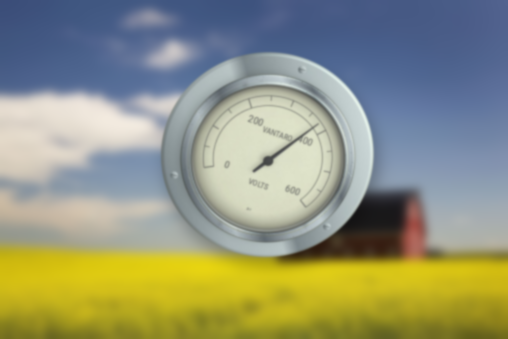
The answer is 375 V
